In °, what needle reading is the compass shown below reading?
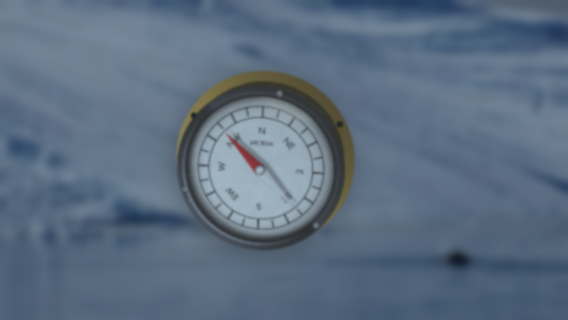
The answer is 315 °
